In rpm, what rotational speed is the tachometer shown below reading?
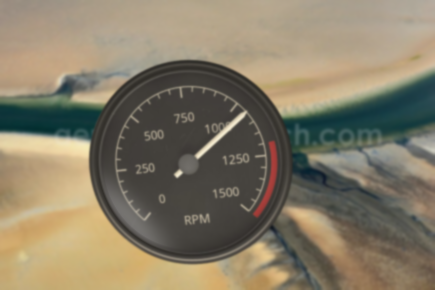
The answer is 1050 rpm
